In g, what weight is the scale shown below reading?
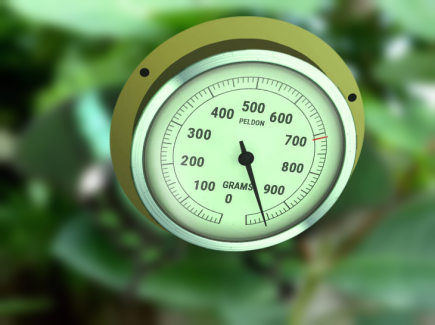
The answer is 960 g
